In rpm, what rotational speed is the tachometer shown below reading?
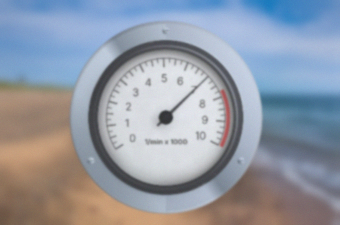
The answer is 7000 rpm
